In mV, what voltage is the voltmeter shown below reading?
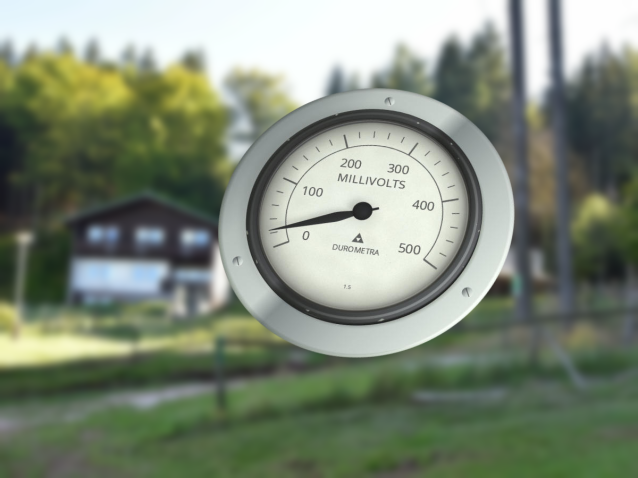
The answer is 20 mV
